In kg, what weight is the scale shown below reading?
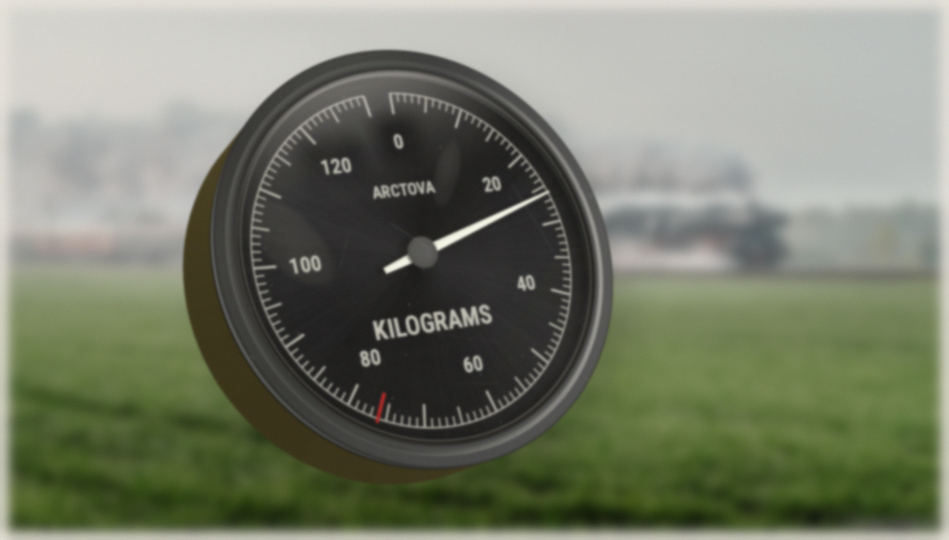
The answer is 26 kg
